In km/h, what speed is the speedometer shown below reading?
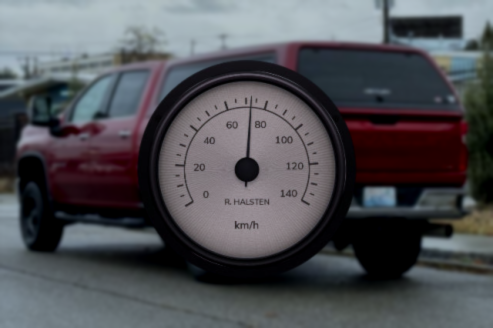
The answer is 72.5 km/h
